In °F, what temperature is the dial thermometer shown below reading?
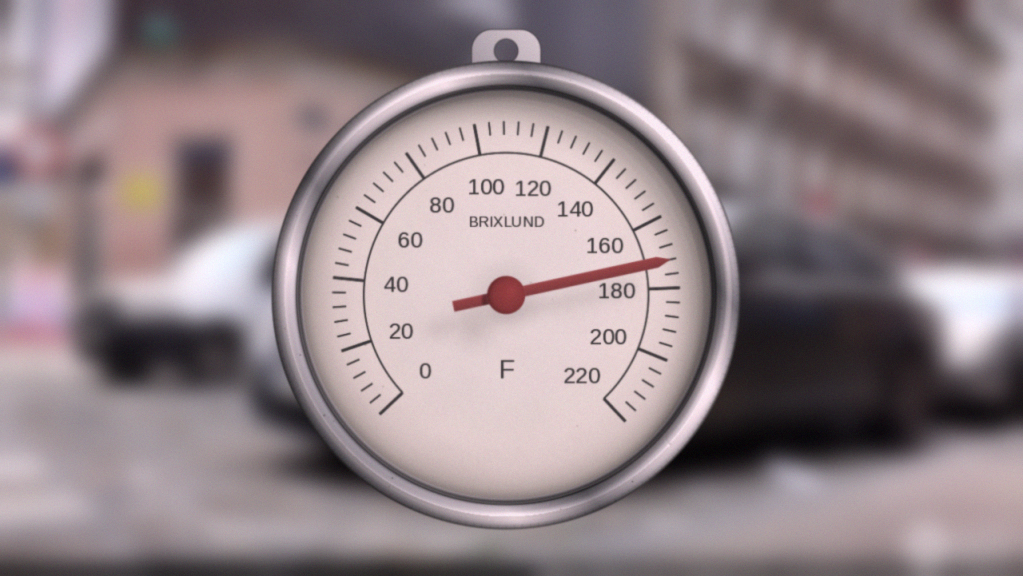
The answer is 172 °F
